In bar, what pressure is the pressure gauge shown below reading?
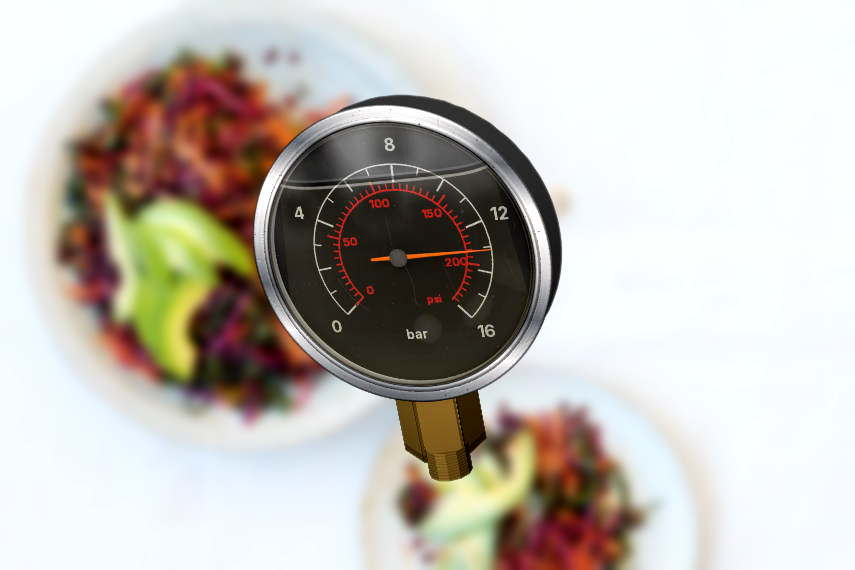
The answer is 13 bar
